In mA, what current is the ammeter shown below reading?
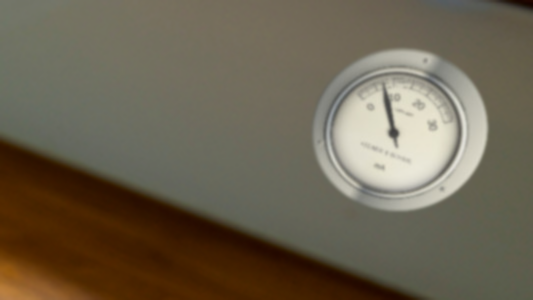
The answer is 7.5 mA
